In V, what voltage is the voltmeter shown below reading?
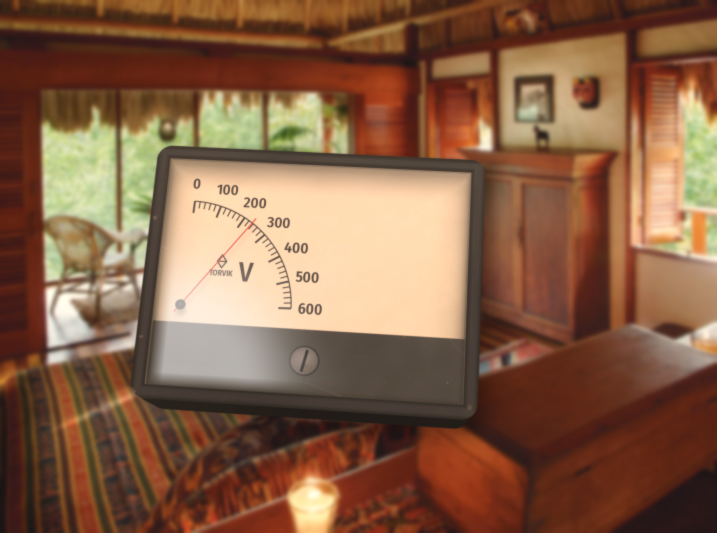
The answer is 240 V
